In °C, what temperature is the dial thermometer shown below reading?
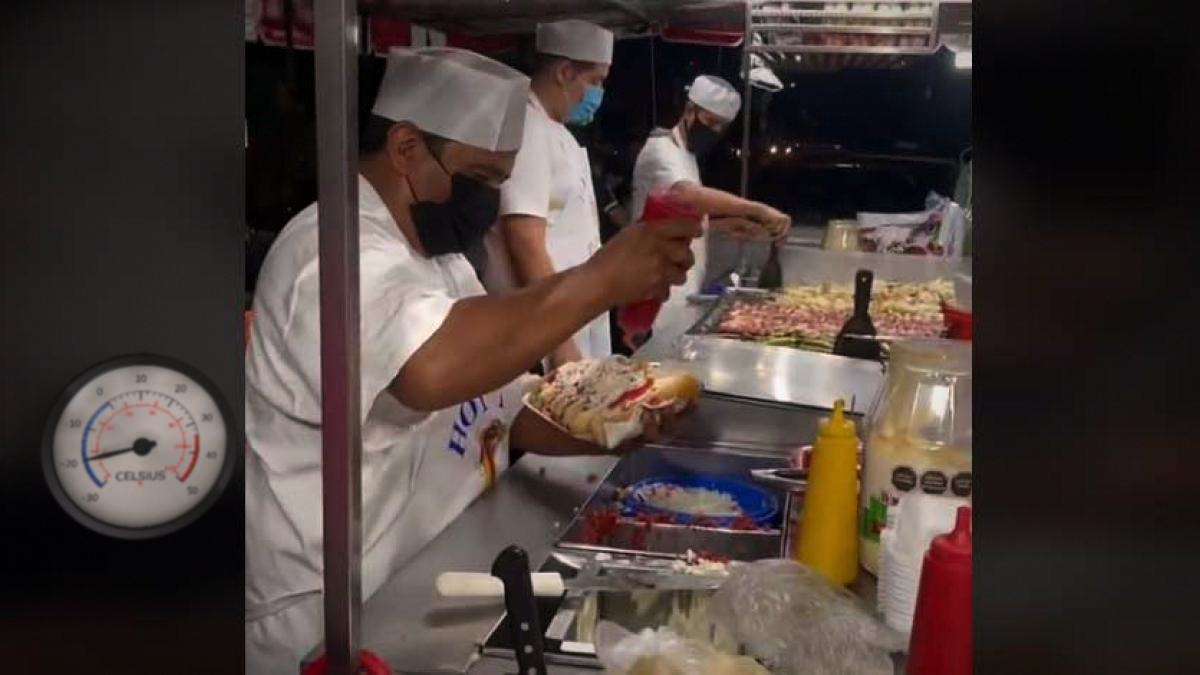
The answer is -20 °C
